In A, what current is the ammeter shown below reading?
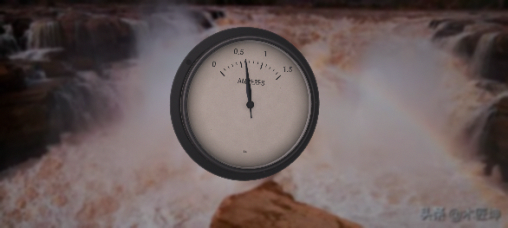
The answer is 0.6 A
